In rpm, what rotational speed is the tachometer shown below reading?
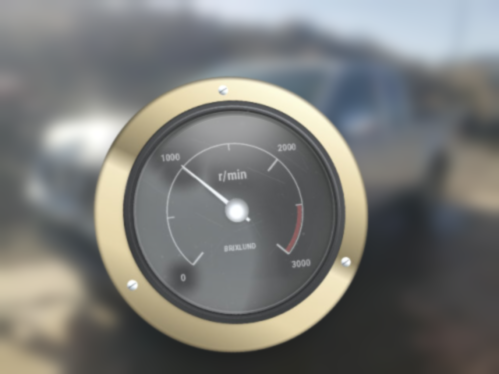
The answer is 1000 rpm
